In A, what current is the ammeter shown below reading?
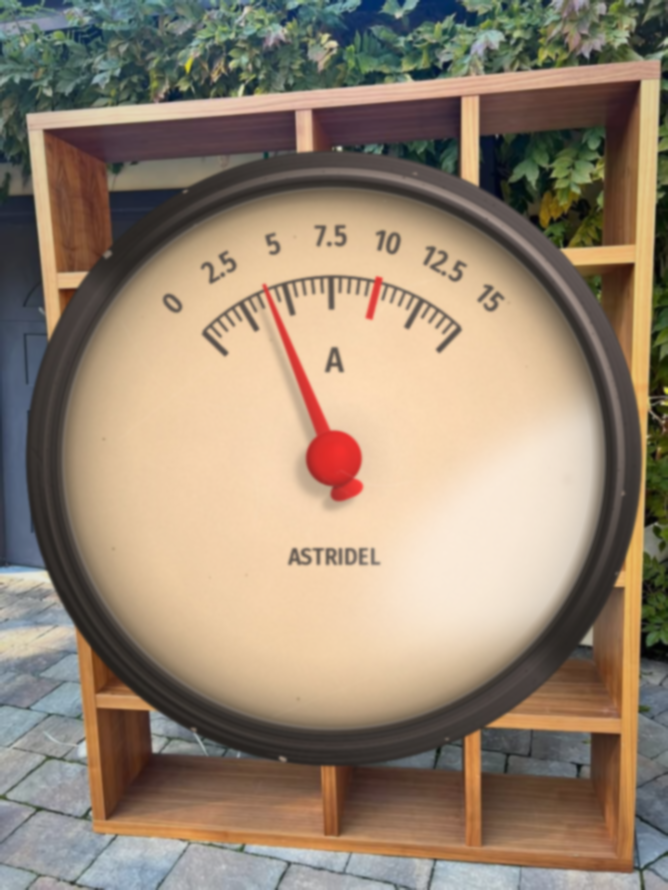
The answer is 4 A
